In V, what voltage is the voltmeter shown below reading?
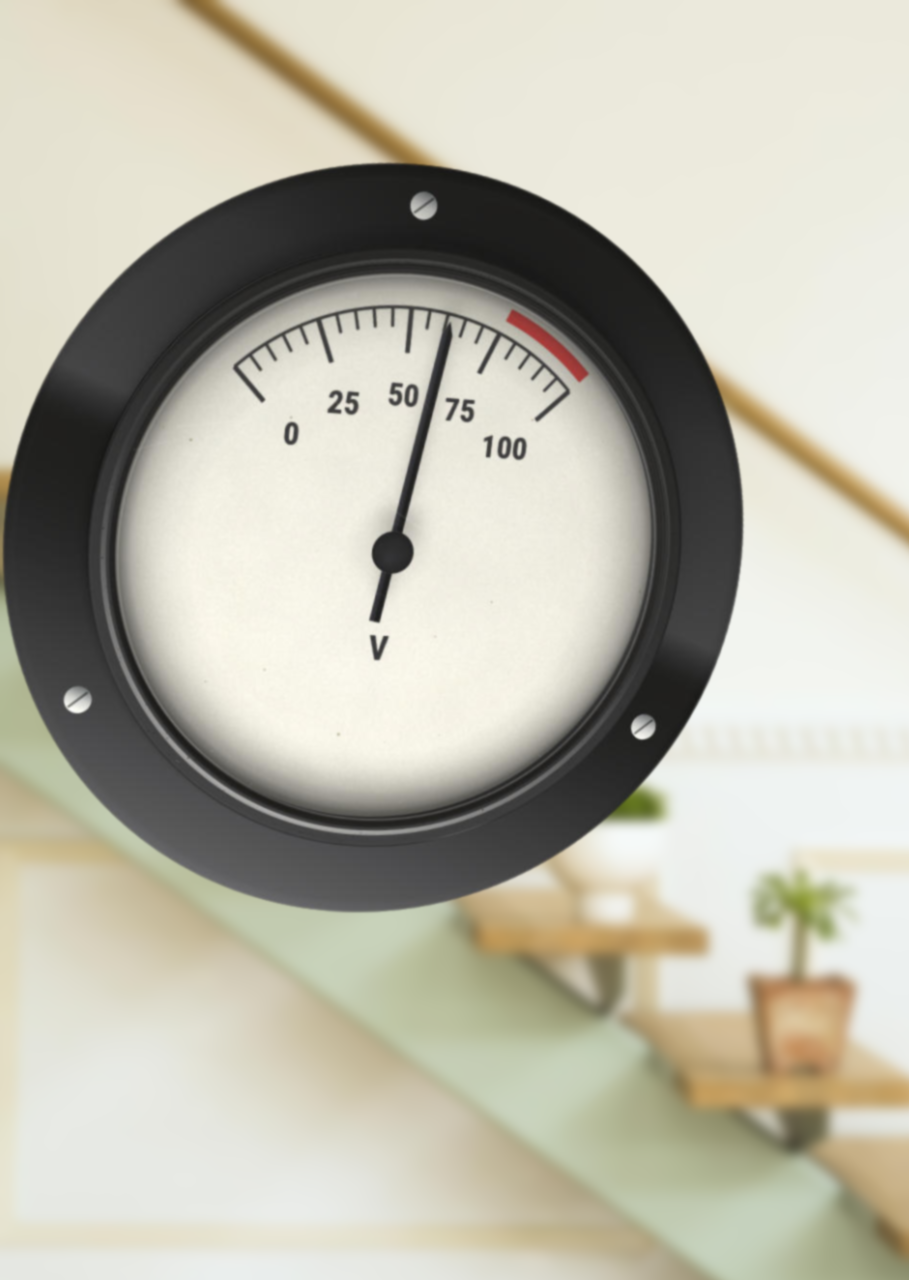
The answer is 60 V
